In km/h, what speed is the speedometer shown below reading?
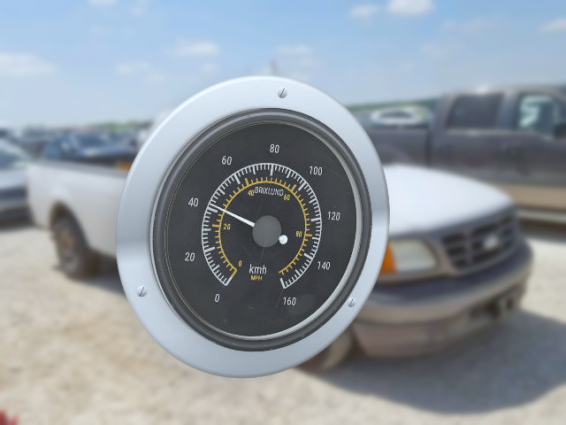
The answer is 42 km/h
